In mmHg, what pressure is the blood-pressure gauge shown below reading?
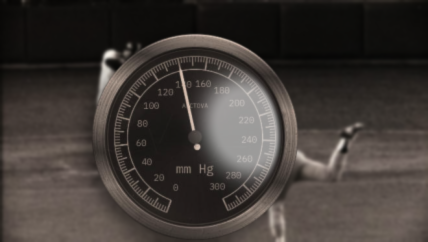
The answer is 140 mmHg
